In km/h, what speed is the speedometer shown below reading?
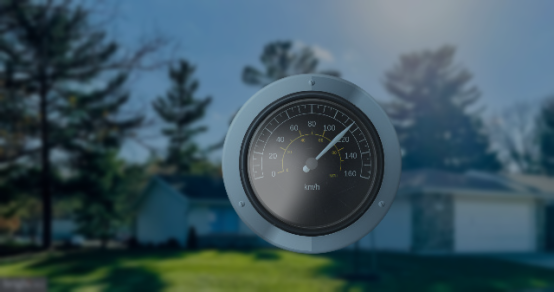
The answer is 115 km/h
